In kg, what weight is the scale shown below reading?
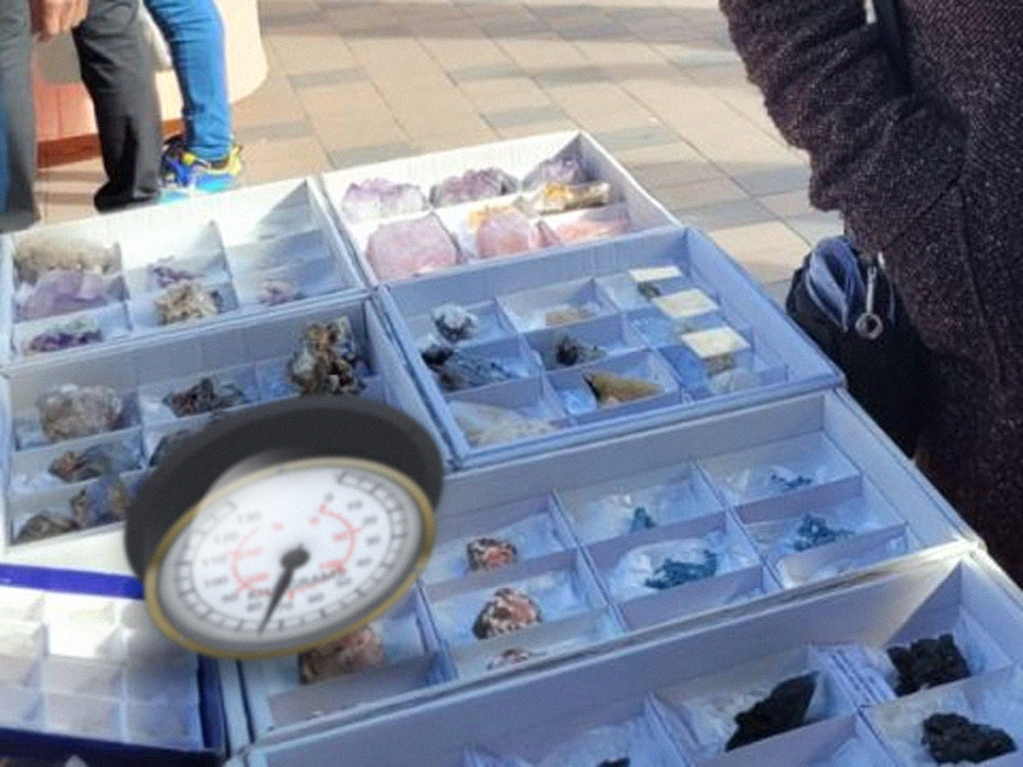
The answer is 75 kg
